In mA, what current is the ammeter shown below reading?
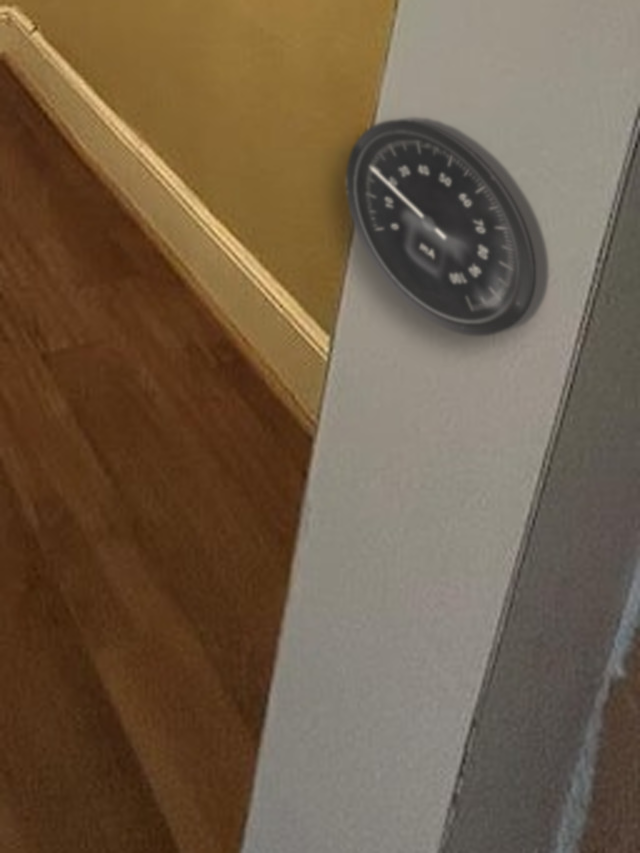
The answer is 20 mA
